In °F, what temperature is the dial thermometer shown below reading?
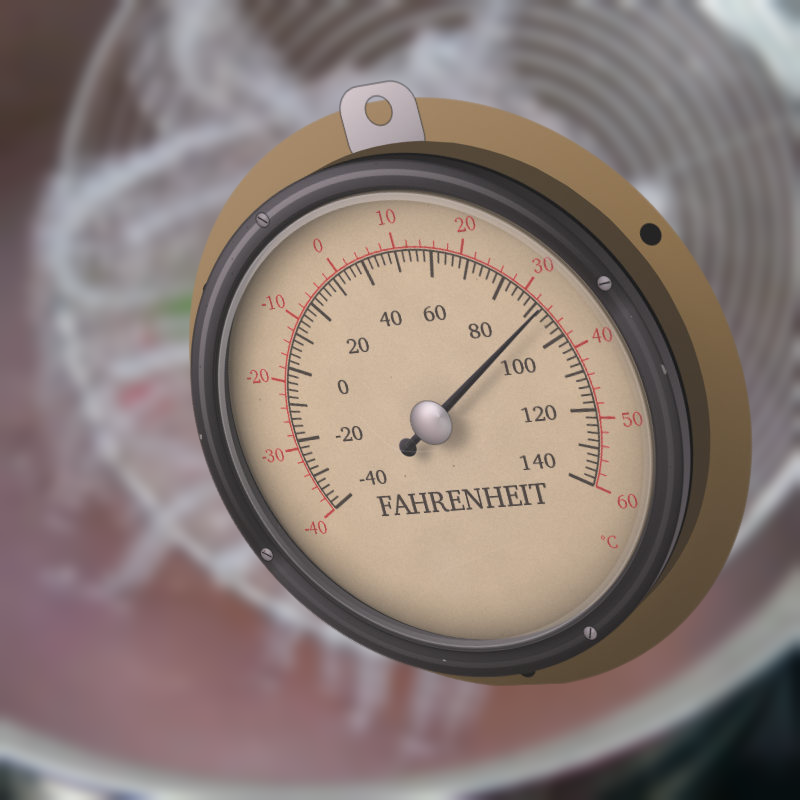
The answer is 92 °F
